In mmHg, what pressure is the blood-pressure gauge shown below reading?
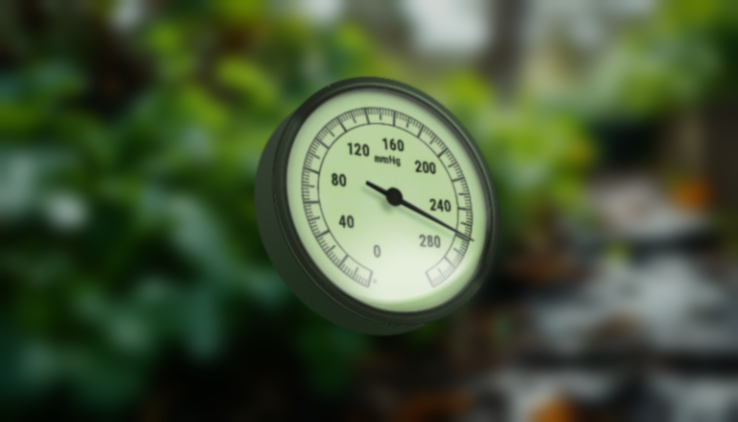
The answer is 260 mmHg
